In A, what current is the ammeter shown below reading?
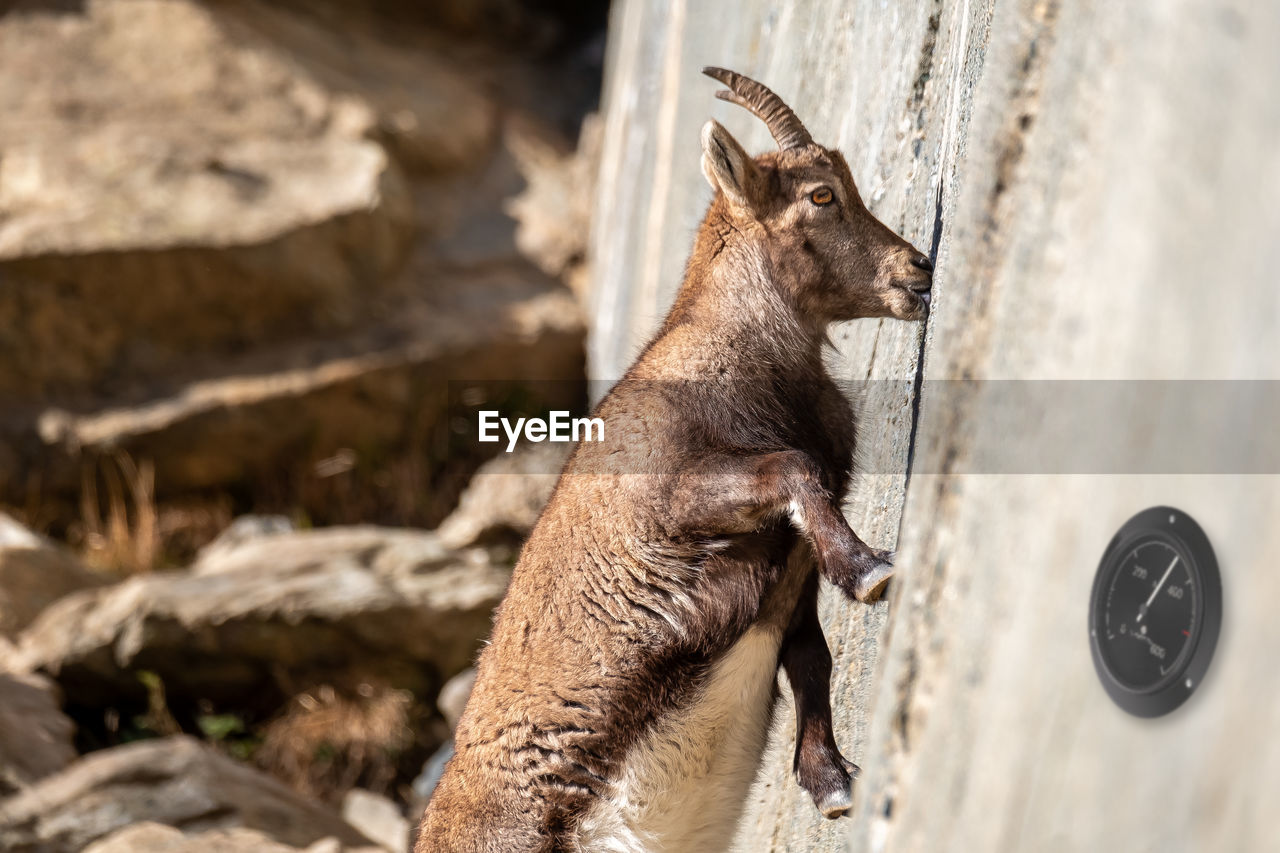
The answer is 350 A
